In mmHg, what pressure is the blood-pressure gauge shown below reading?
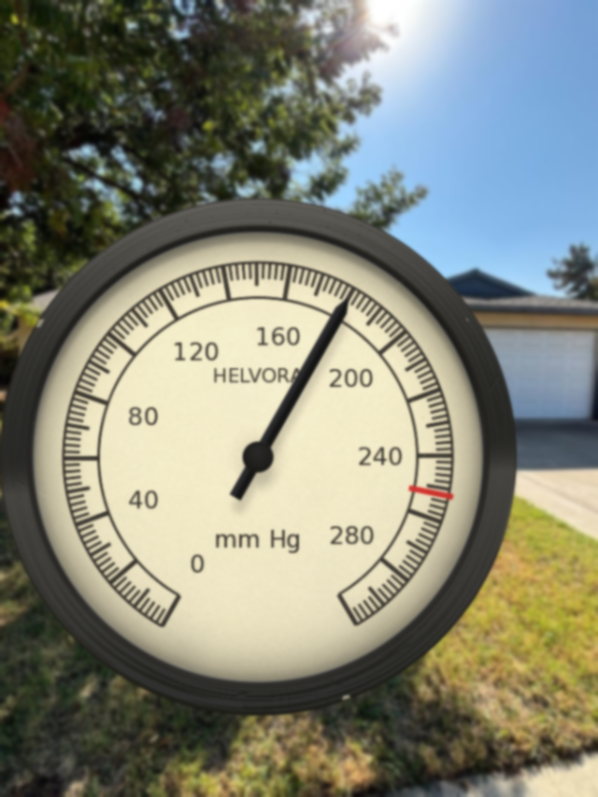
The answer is 180 mmHg
